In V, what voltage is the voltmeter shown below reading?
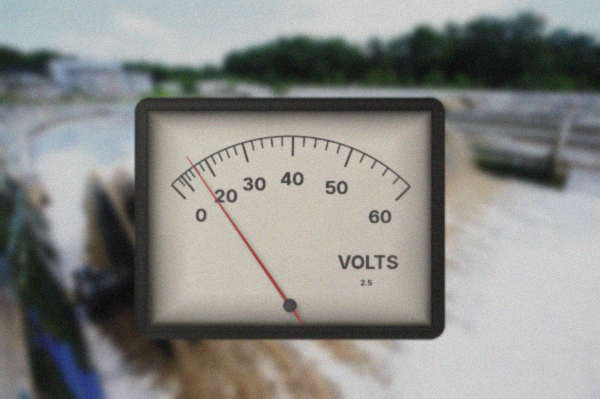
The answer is 16 V
